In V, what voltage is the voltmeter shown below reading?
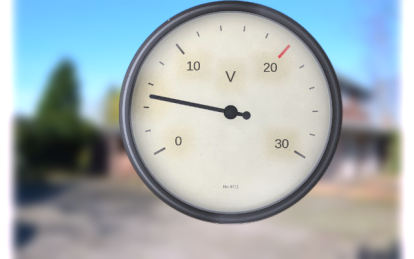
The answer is 5 V
